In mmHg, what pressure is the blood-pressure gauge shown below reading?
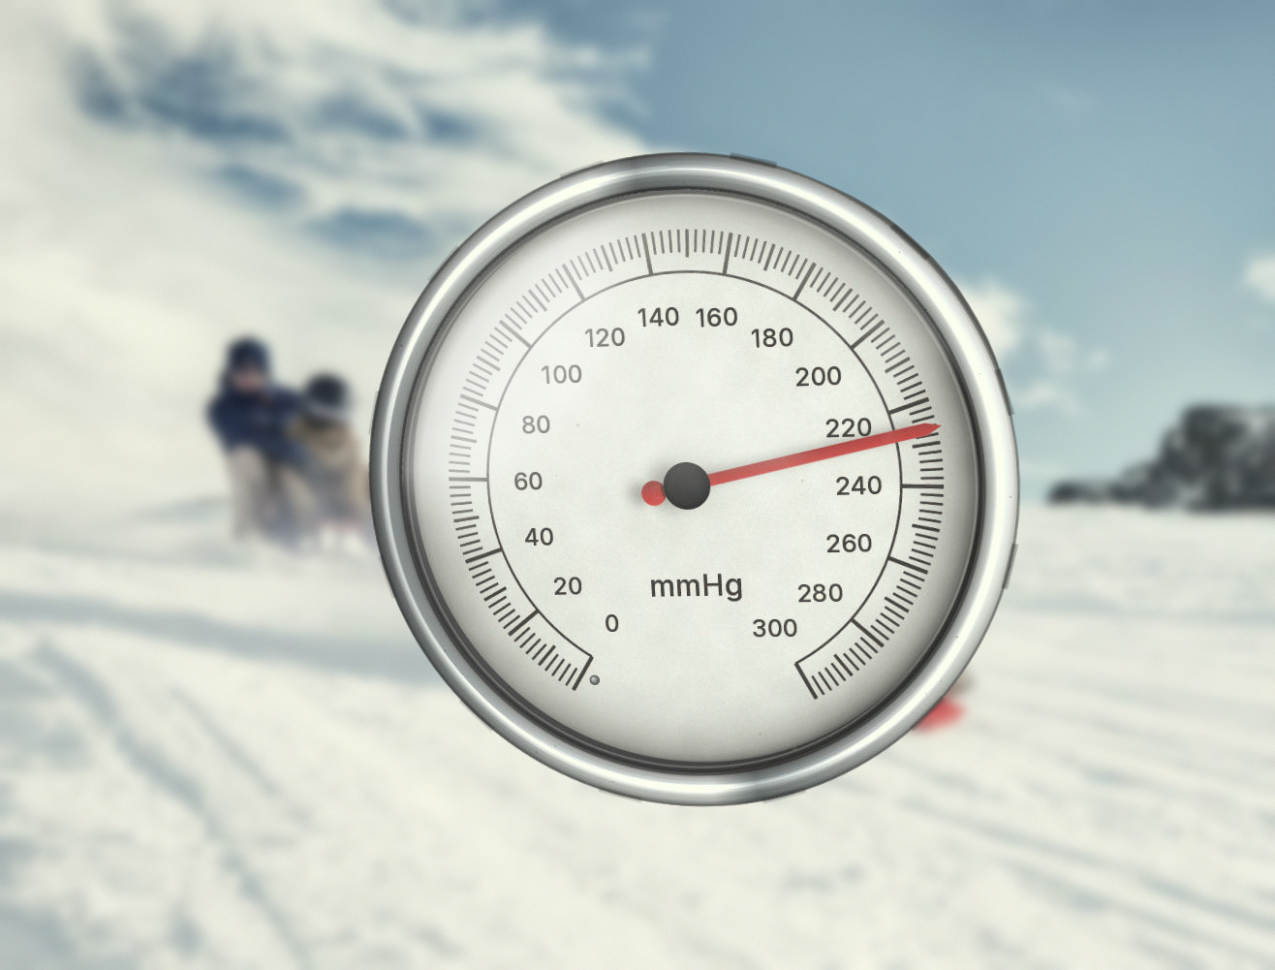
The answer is 226 mmHg
